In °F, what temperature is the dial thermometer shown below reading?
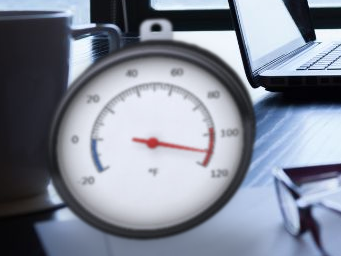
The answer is 110 °F
